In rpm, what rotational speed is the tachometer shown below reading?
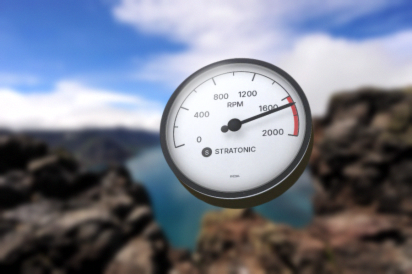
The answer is 1700 rpm
